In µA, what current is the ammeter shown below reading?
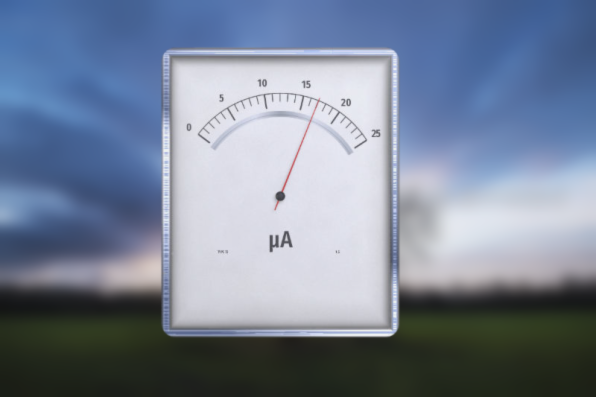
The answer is 17 µA
